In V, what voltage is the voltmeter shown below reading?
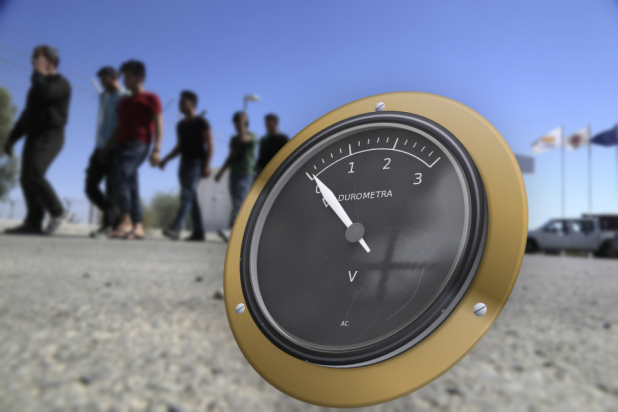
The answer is 0.1 V
